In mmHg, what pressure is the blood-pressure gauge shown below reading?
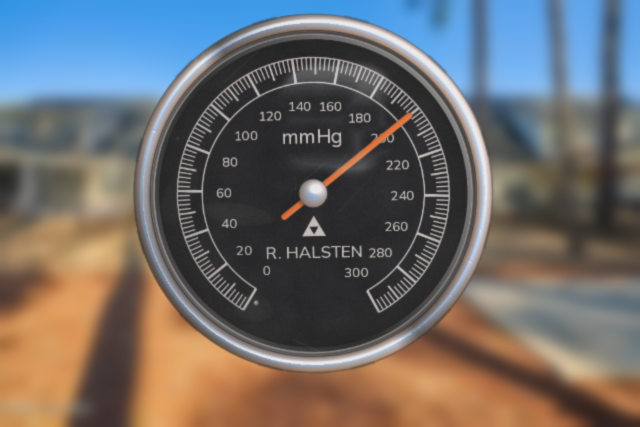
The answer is 200 mmHg
